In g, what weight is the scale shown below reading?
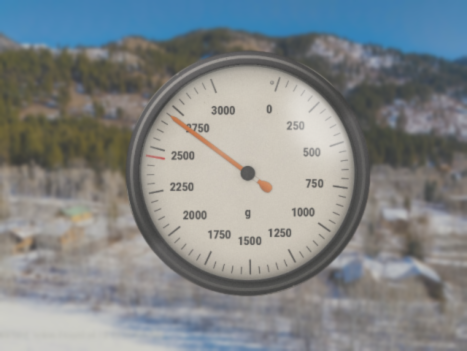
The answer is 2700 g
